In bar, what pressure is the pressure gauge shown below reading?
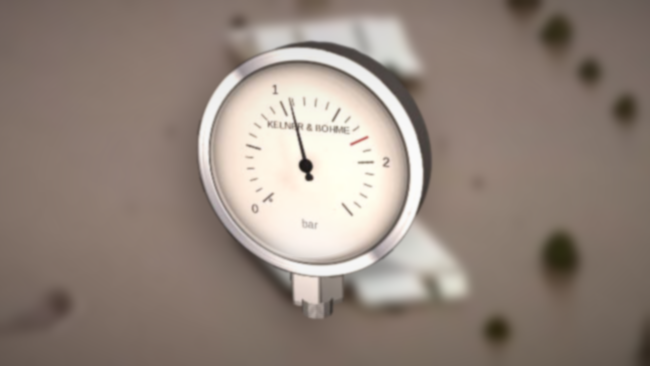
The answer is 1.1 bar
